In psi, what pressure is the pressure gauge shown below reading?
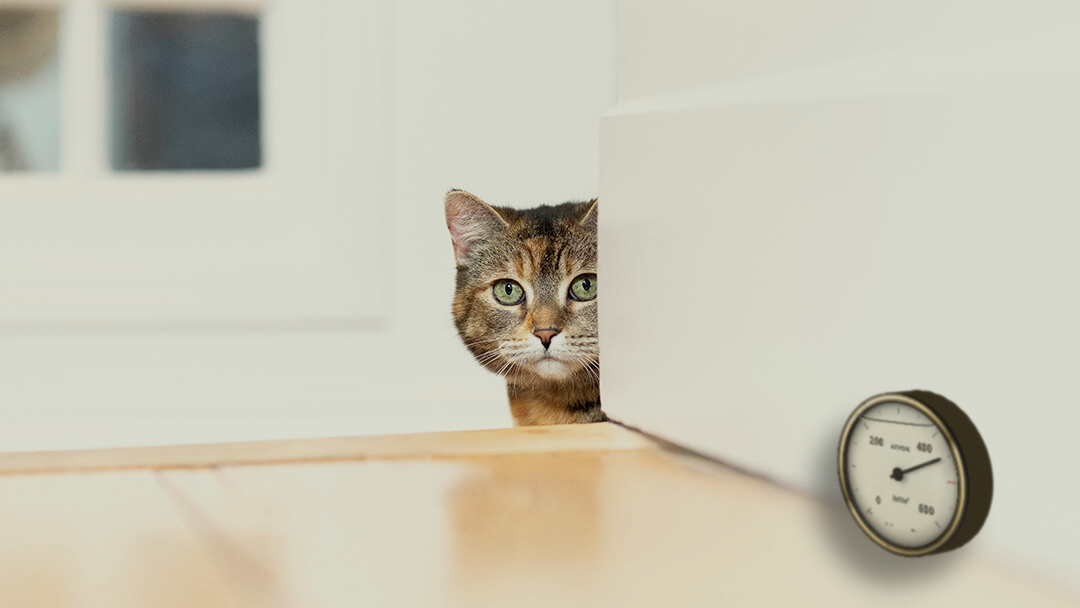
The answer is 450 psi
